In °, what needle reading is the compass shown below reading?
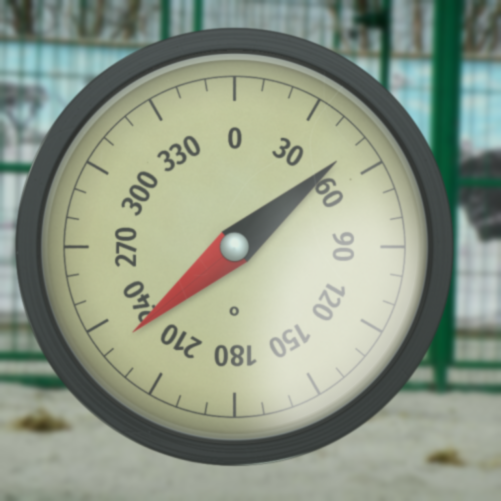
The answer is 230 °
